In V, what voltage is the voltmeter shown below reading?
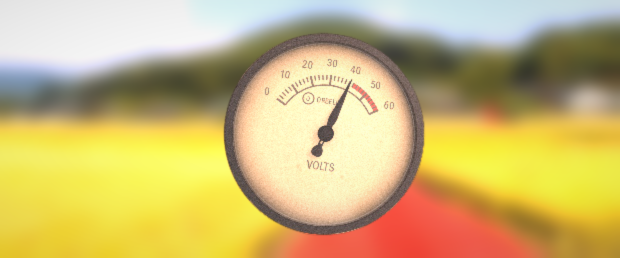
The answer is 40 V
